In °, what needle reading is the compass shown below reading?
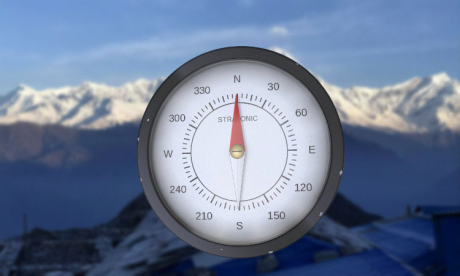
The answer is 0 °
